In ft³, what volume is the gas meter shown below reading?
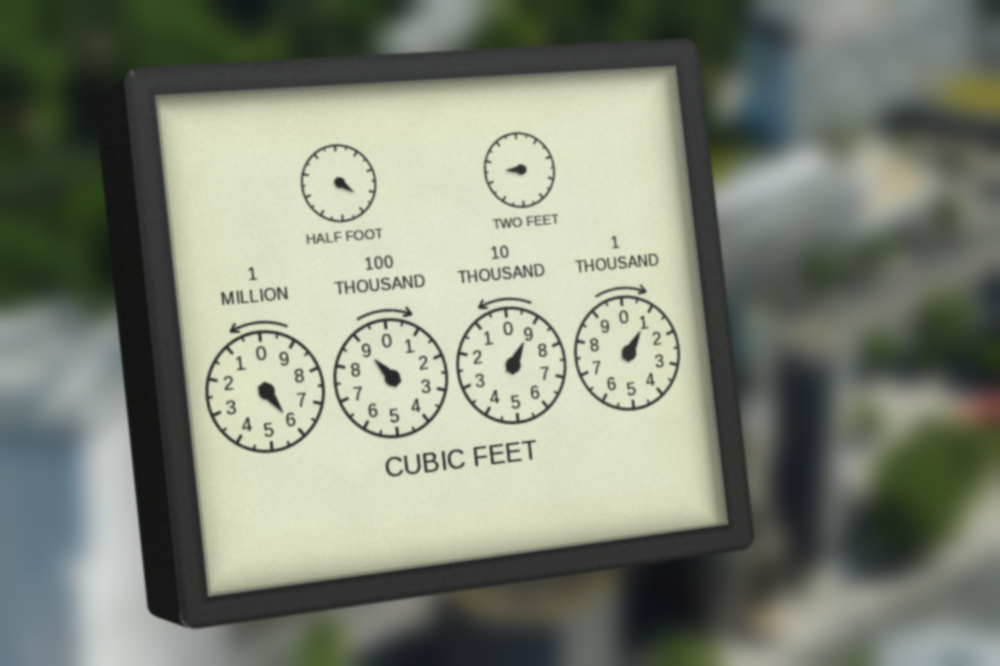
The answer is 589100 ft³
